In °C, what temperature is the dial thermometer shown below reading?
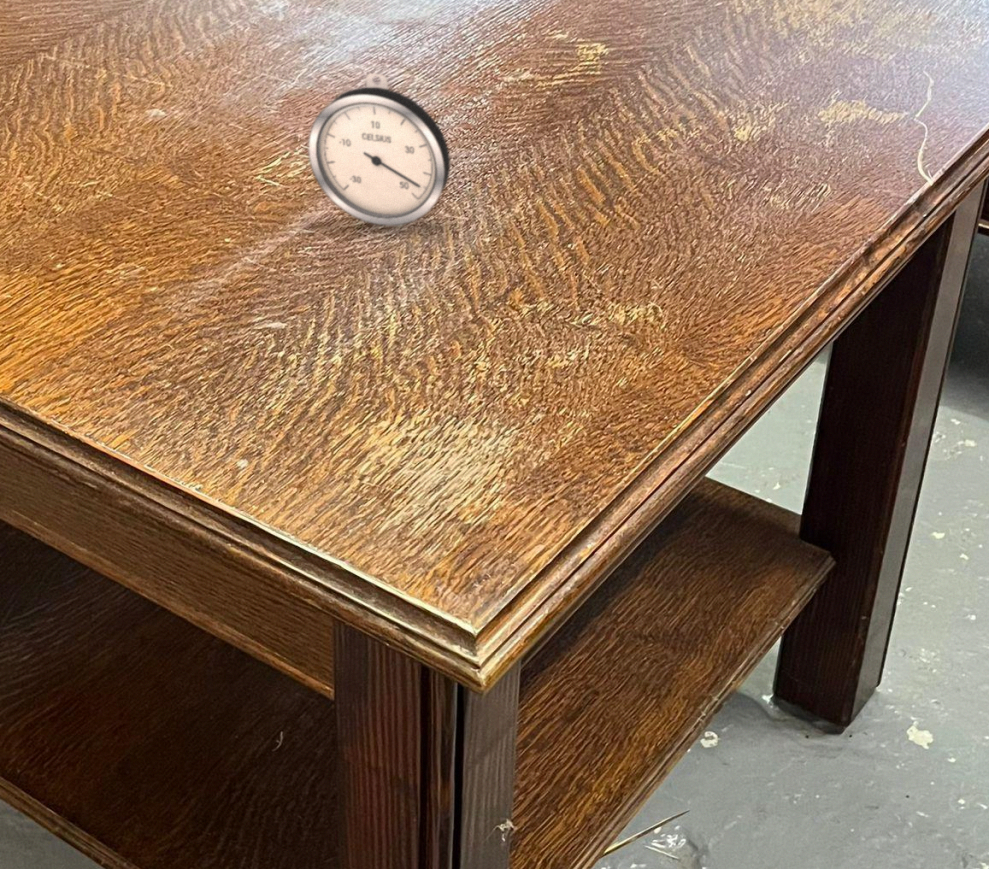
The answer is 45 °C
